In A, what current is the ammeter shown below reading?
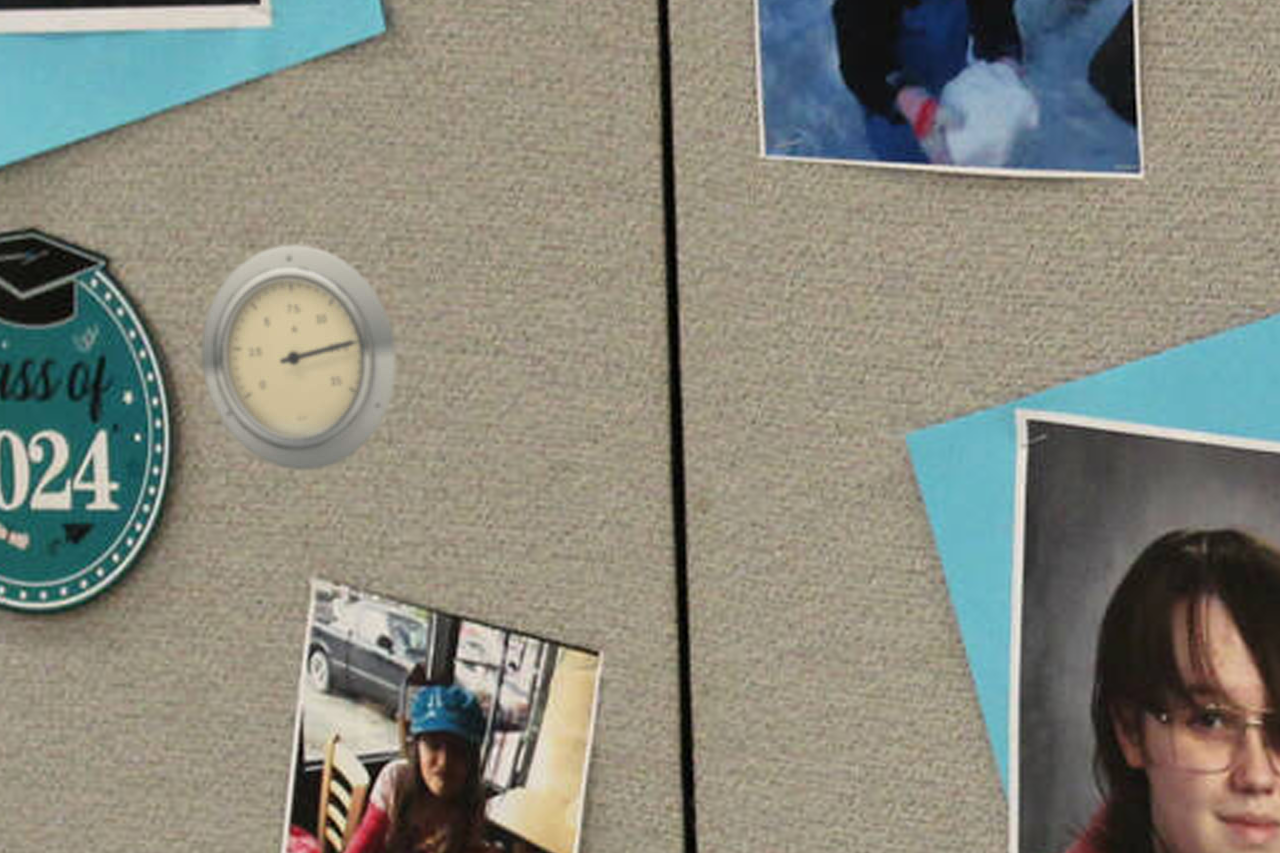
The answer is 12.5 A
